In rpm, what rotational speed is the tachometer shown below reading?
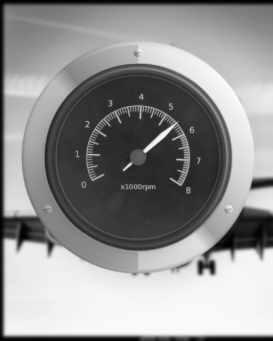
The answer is 5500 rpm
